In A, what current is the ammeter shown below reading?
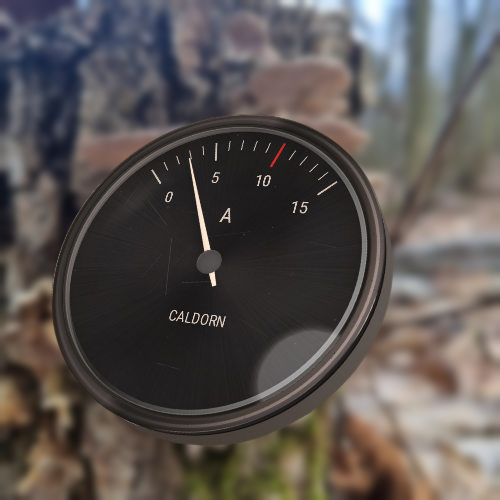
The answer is 3 A
